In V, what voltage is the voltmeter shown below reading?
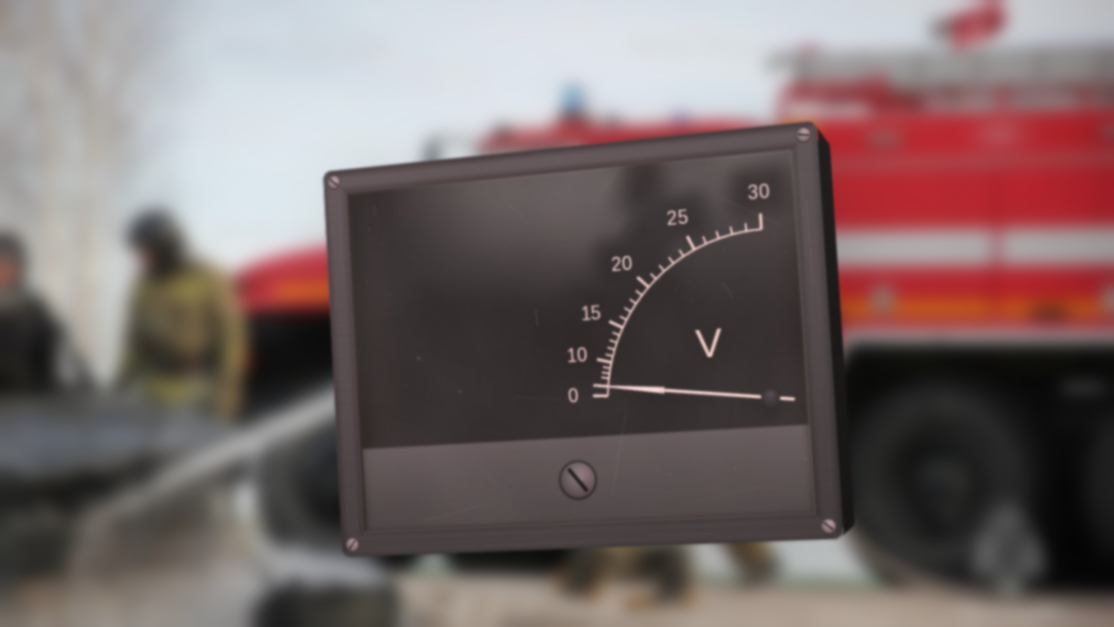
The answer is 5 V
